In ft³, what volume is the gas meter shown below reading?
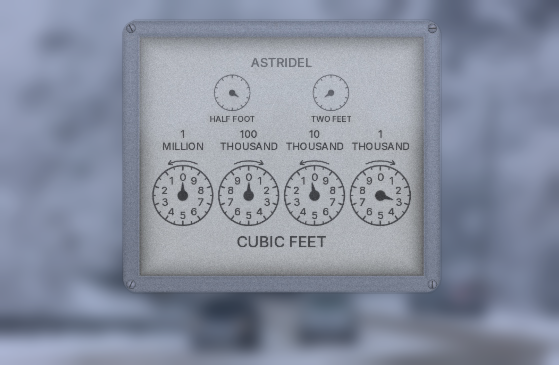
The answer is 300 ft³
